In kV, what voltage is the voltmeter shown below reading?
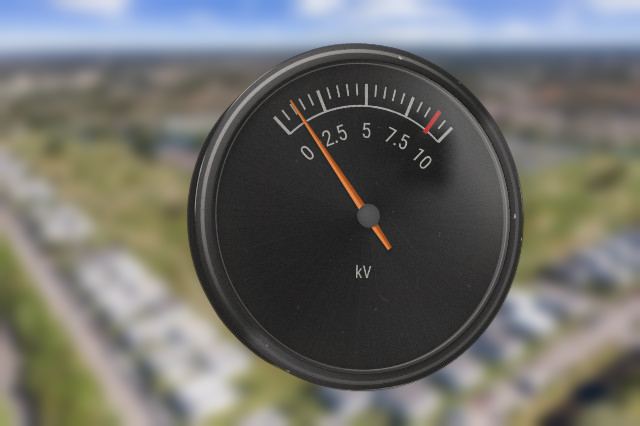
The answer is 1 kV
